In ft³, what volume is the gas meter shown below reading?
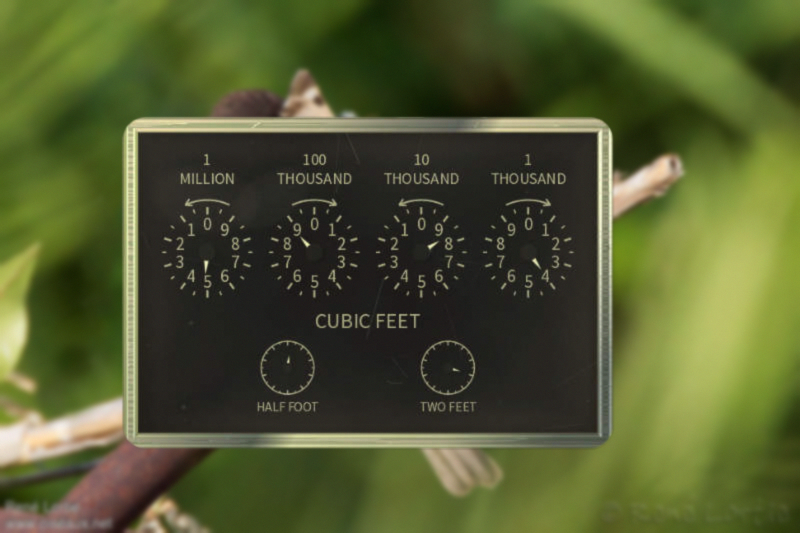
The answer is 488400 ft³
